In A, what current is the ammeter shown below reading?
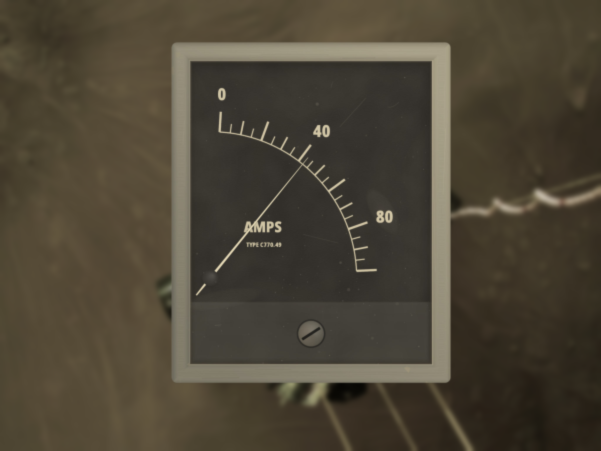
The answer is 42.5 A
